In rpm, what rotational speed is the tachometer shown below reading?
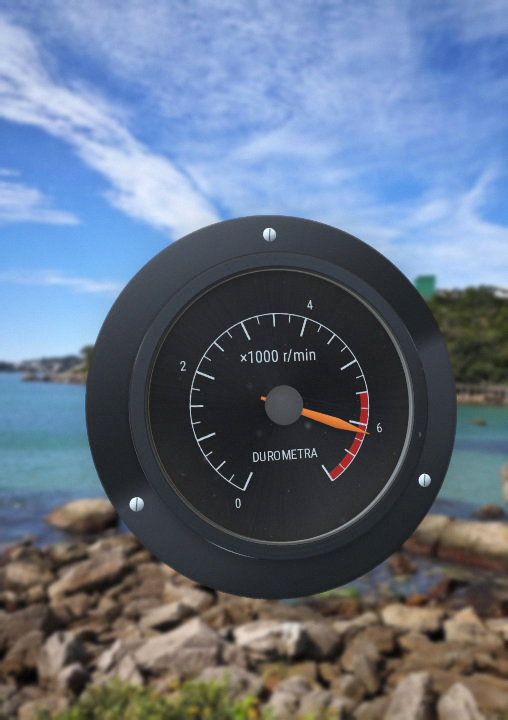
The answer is 6125 rpm
